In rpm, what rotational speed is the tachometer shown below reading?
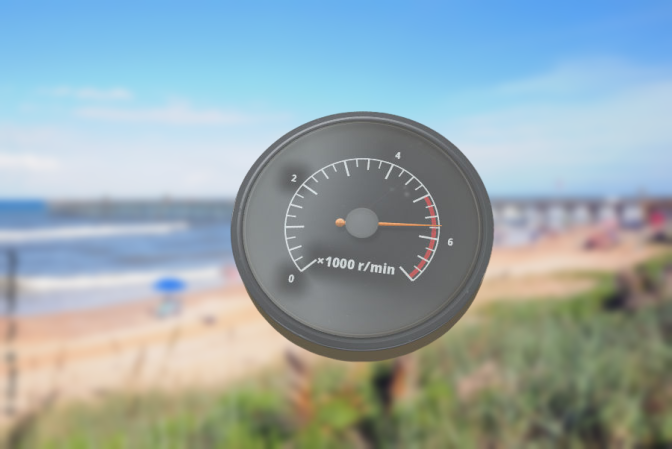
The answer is 5750 rpm
